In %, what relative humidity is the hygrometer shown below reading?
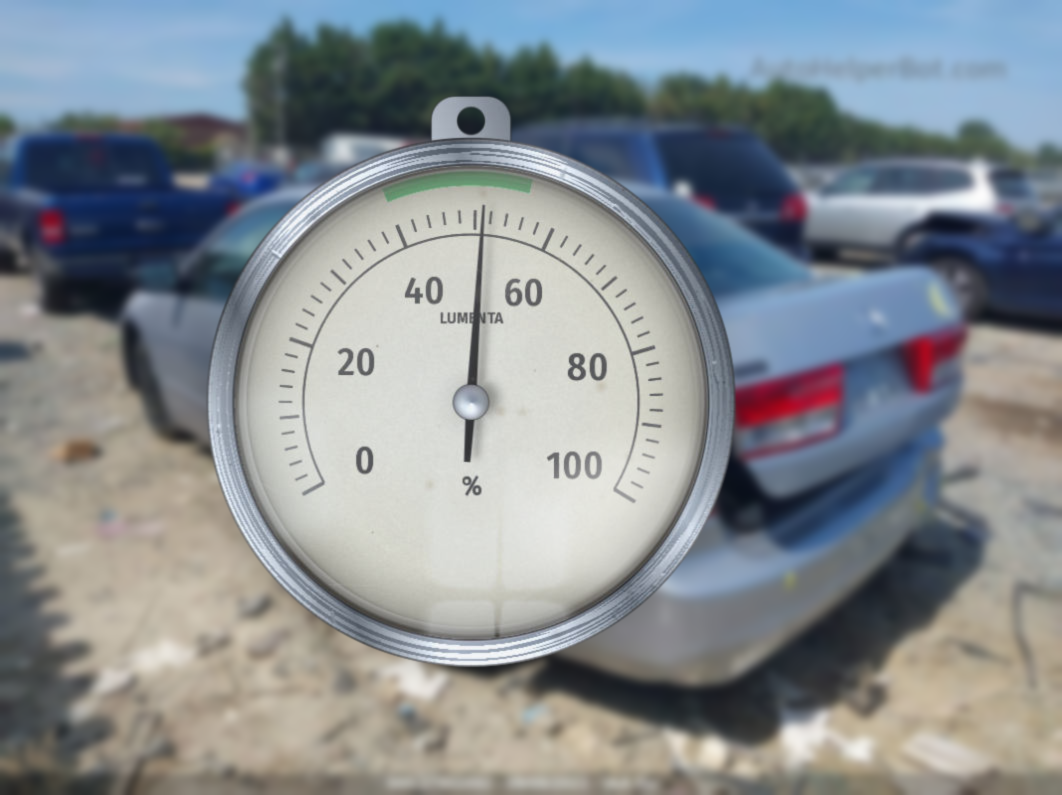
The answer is 51 %
